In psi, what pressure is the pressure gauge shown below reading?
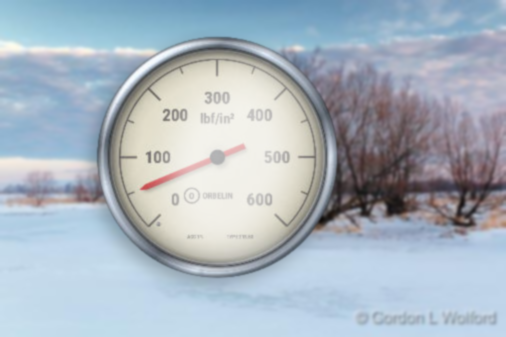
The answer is 50 psi
